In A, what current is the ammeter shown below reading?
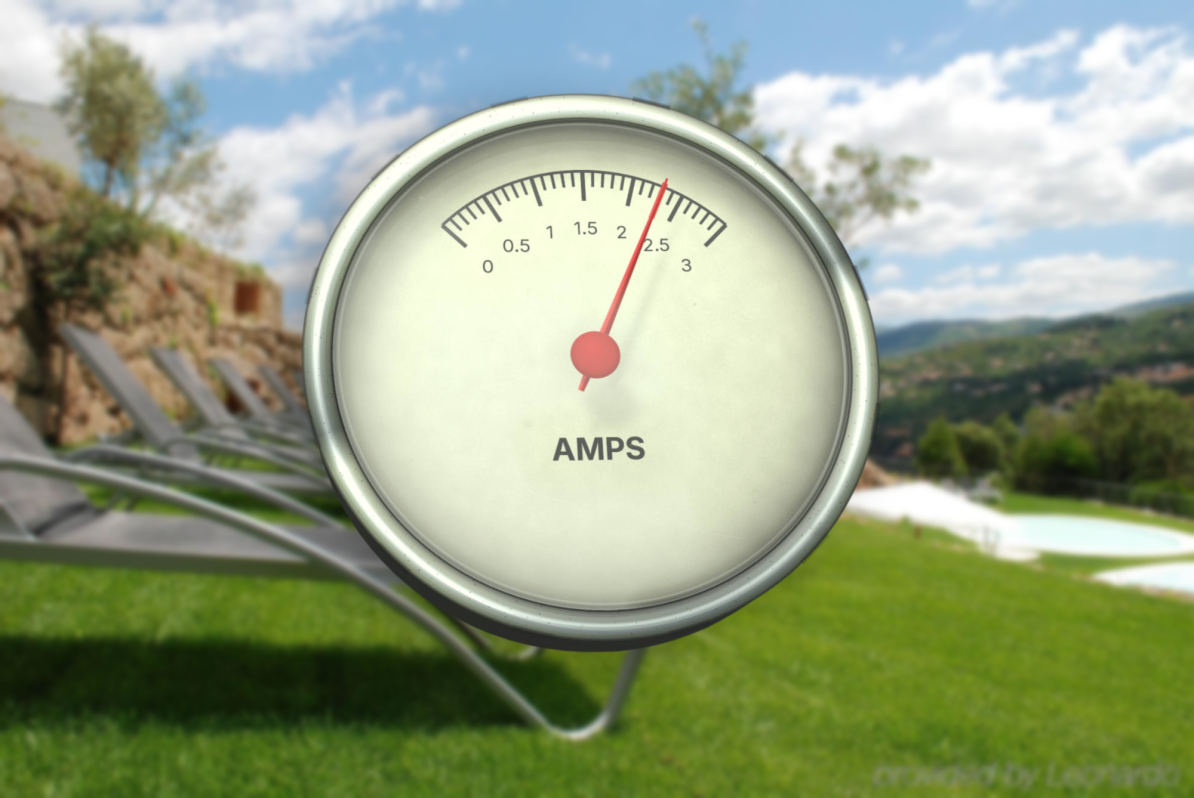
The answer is 2.3 A
